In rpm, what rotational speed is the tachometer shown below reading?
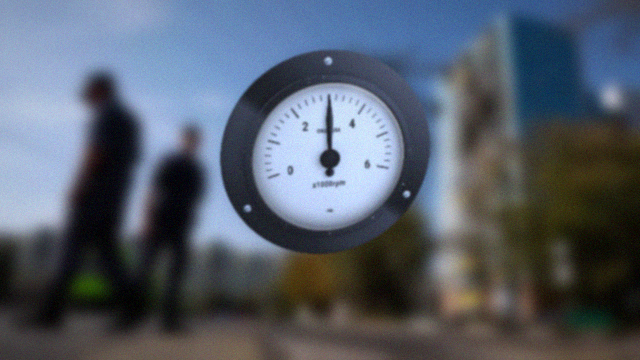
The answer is 3000 rpm
